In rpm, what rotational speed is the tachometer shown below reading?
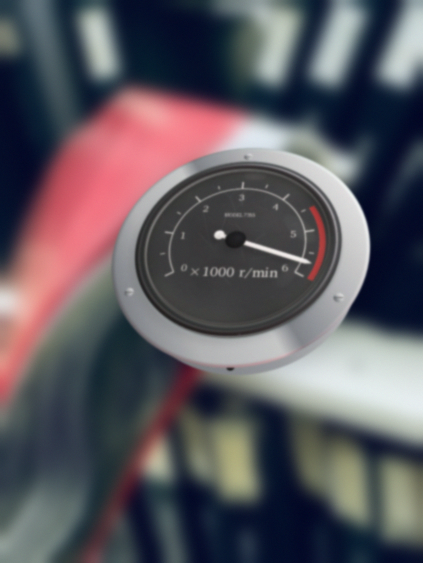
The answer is 5750 rpm
